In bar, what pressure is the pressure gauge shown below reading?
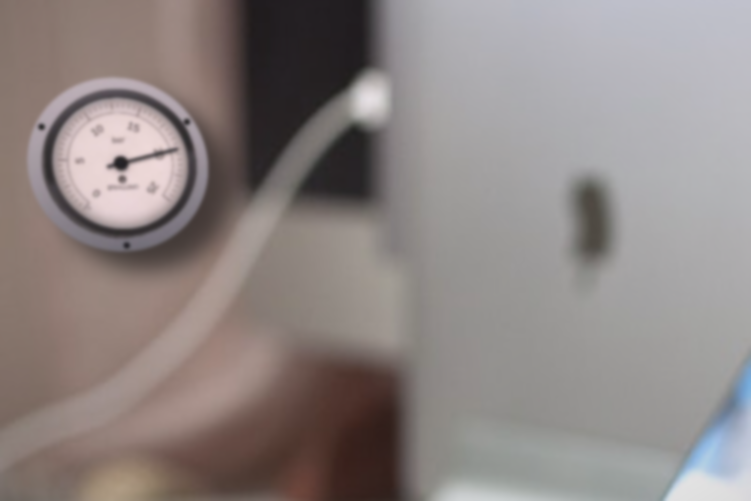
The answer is 20 bar
